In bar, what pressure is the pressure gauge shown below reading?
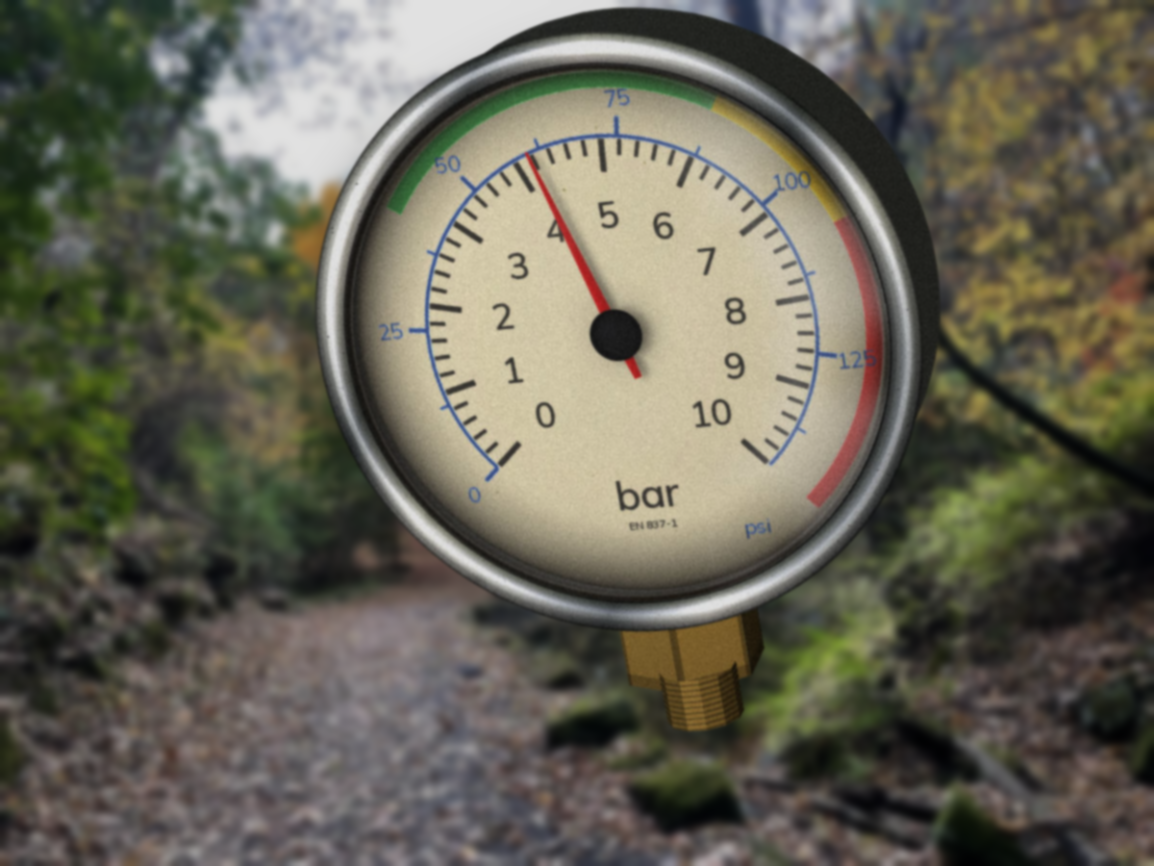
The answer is 4.2 bar
